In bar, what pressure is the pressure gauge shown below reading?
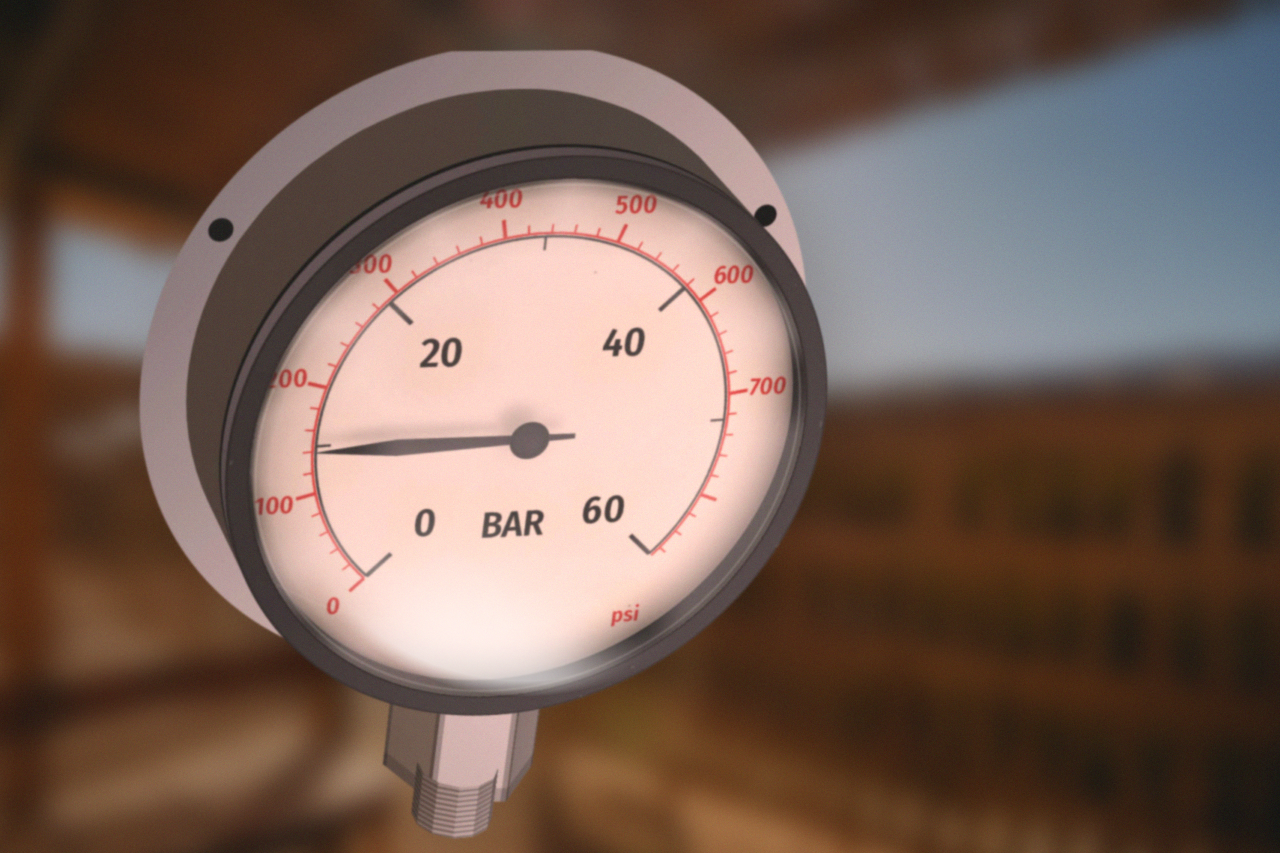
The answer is 10 bar
